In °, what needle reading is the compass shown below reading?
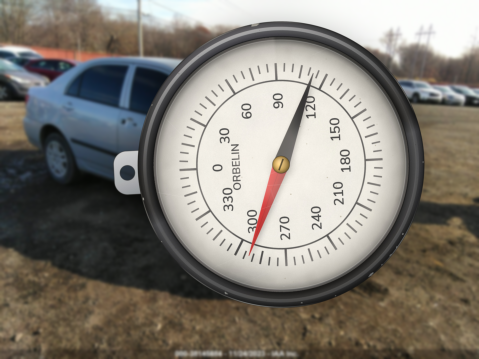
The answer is 292.5 °
